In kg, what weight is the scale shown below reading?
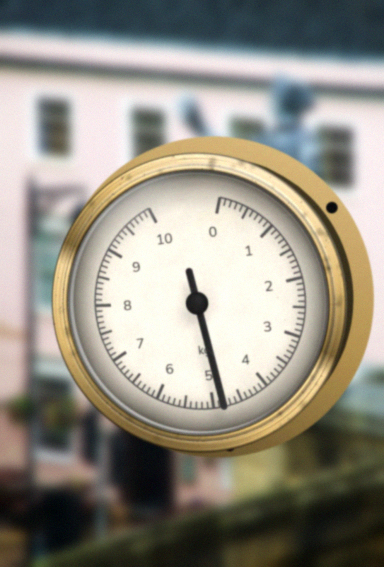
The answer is 4.8 kg
